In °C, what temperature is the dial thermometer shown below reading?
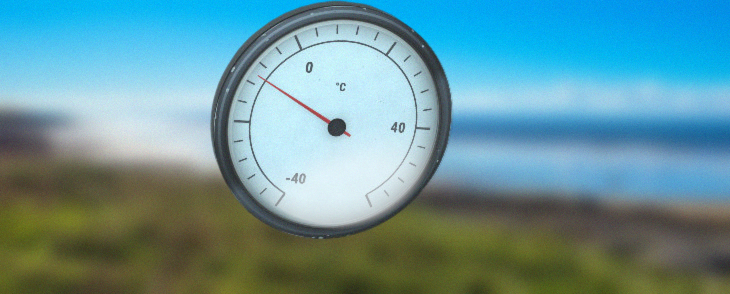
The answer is -10 °C
